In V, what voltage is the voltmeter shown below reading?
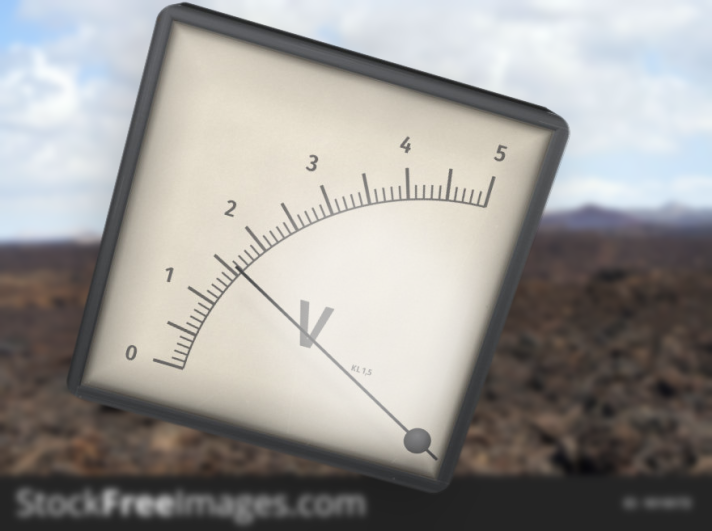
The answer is 1.6 V
